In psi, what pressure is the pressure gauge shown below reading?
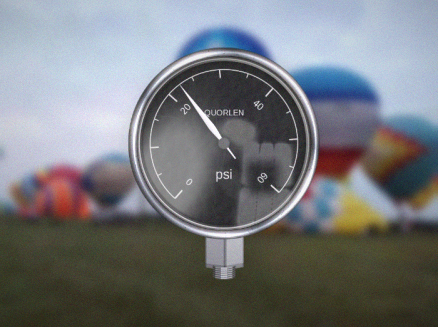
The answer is 22.5 psi
